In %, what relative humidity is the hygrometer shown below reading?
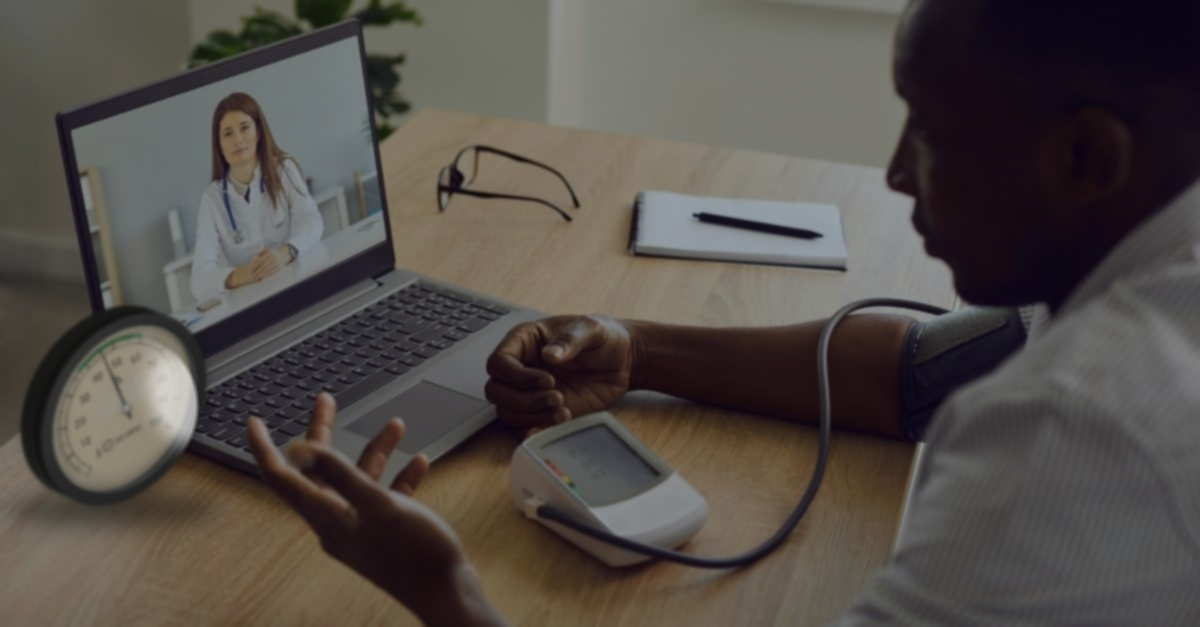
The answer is 45 %
